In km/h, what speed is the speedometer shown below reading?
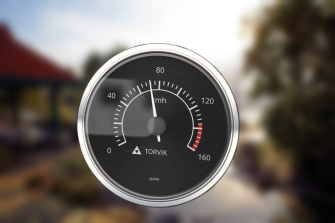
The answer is 72 km/h
